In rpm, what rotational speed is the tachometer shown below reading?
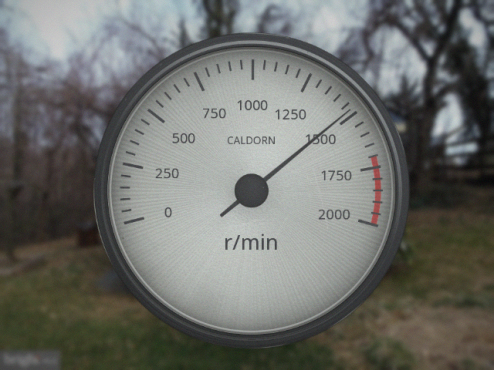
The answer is 1475 rpm
